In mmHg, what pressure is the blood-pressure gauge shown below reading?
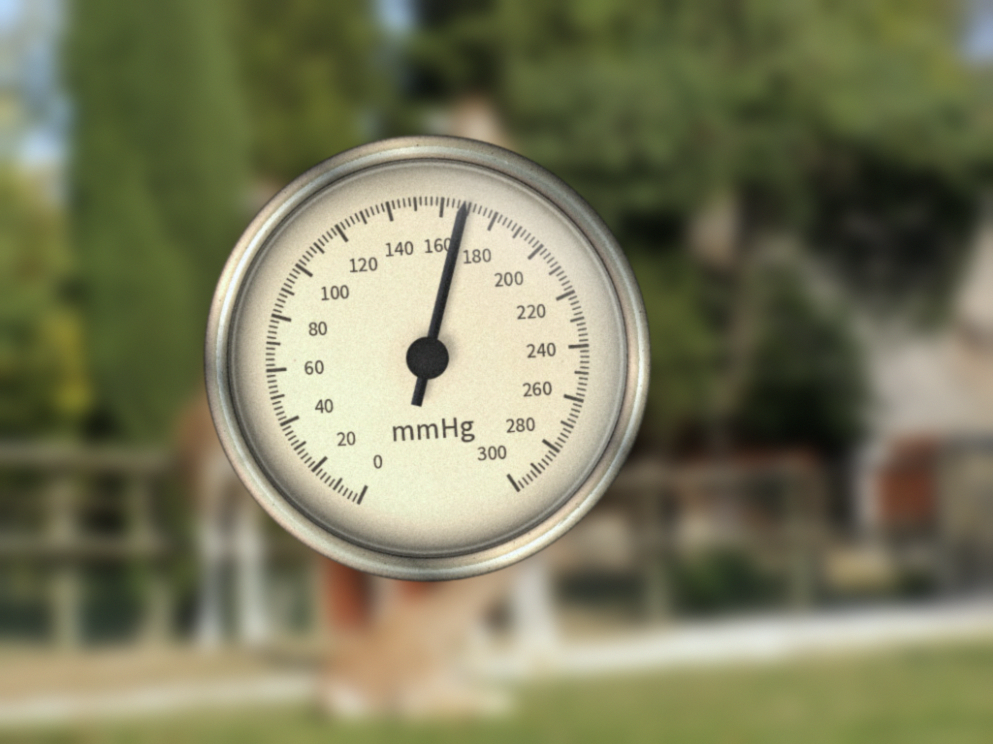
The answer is 168 mmHg
